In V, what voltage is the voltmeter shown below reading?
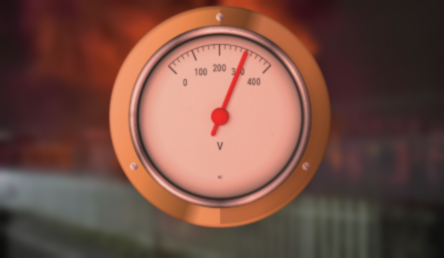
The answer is 300 V
